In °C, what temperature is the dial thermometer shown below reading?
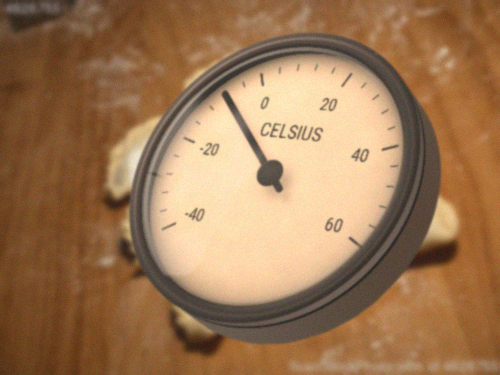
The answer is -8 °C
